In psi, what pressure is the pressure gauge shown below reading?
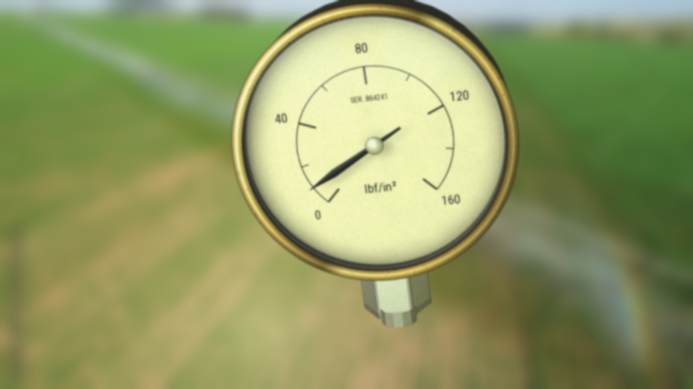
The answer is 10 psi
